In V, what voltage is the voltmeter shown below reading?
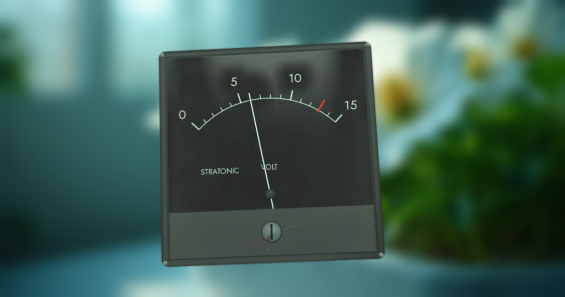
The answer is 6 V
